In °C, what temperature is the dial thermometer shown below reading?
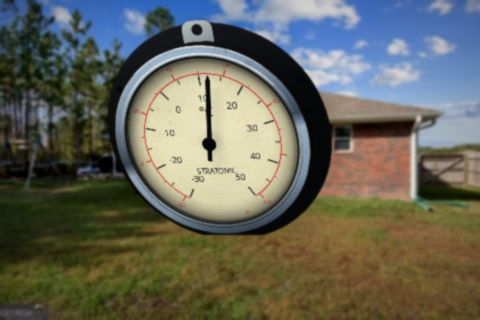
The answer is 12.5 °C
